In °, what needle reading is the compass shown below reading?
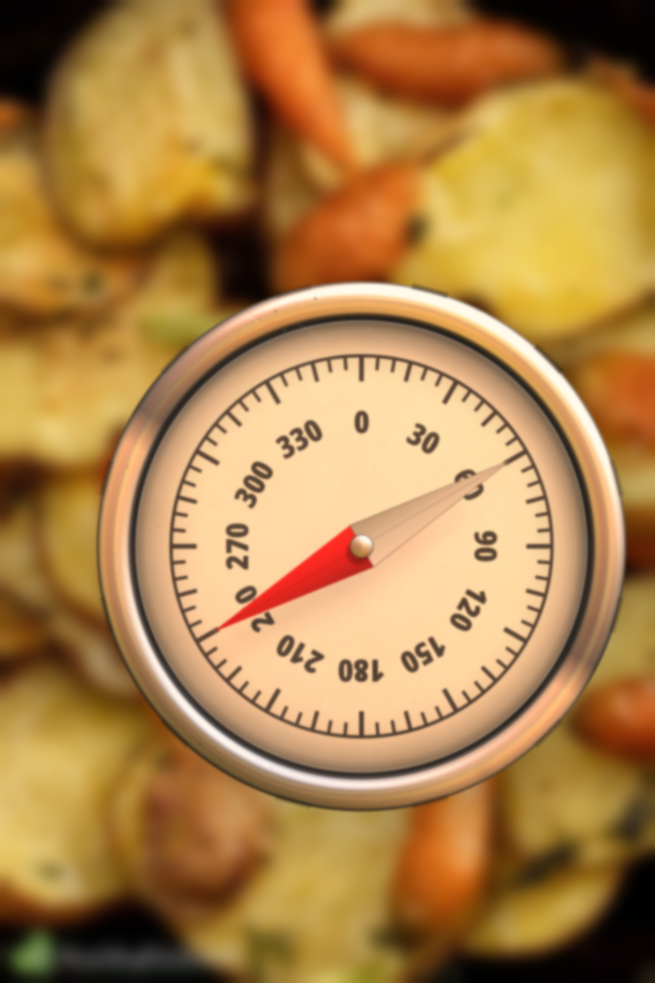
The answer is 240 °
